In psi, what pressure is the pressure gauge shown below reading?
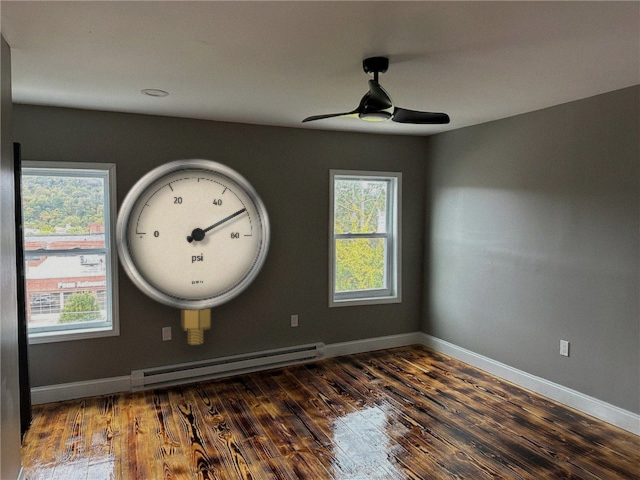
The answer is 50 psi
